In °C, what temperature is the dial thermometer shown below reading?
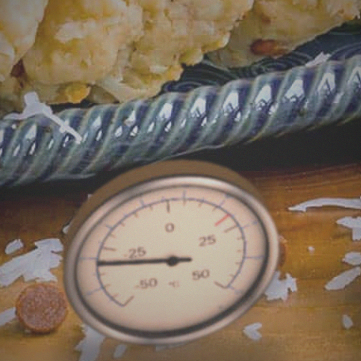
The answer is -30 °C
